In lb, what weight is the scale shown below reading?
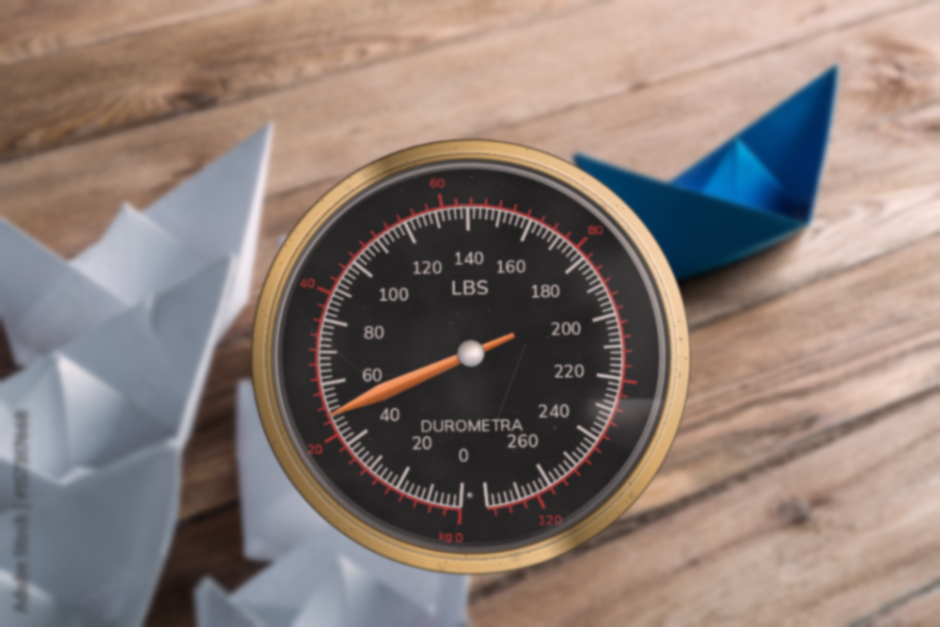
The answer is 50 lb
